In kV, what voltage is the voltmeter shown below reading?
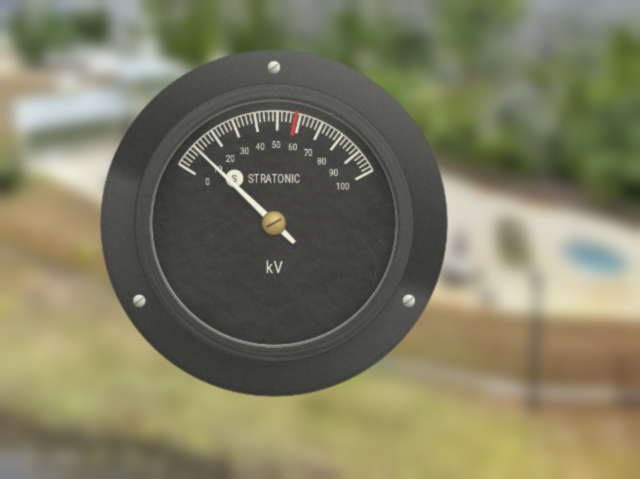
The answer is 10 kV
